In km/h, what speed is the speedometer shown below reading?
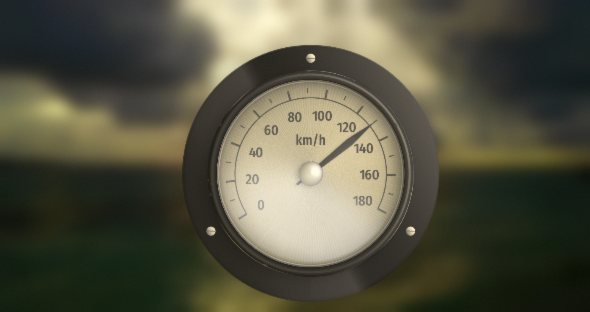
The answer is 130 km/h
